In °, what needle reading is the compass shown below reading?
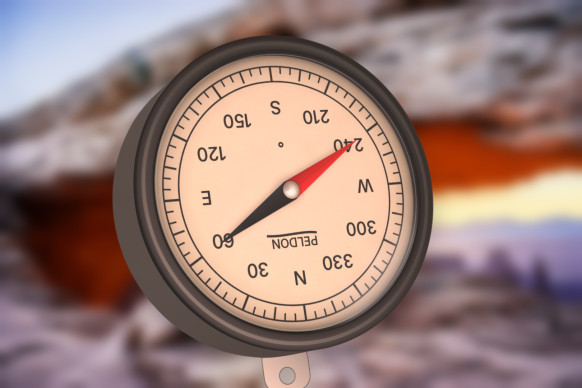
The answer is 240 °
